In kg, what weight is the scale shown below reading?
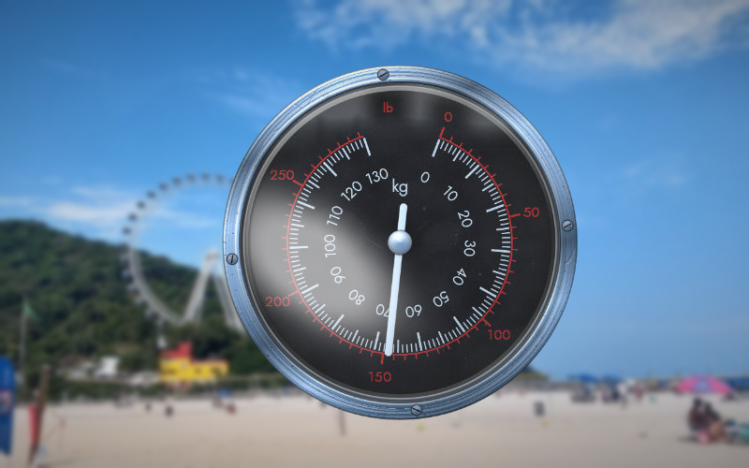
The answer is 67 kg
